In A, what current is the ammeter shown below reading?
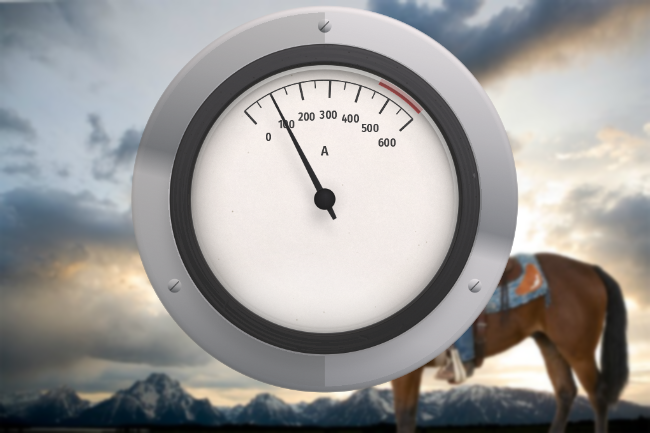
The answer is 100 A
